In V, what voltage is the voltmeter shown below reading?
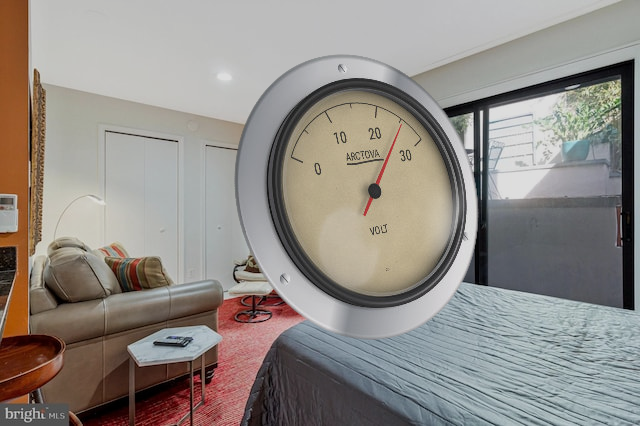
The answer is 25 V
